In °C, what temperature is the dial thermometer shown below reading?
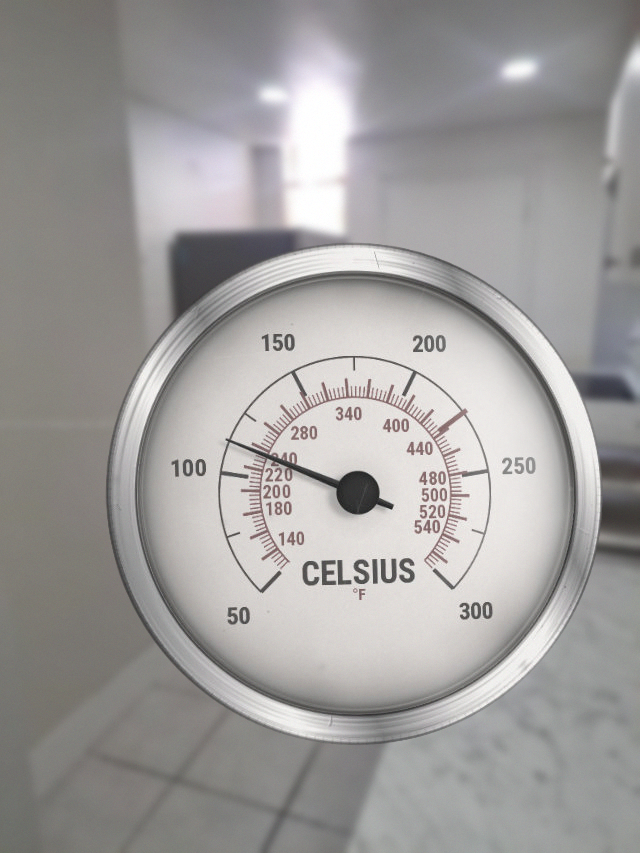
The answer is 112.5 °C
